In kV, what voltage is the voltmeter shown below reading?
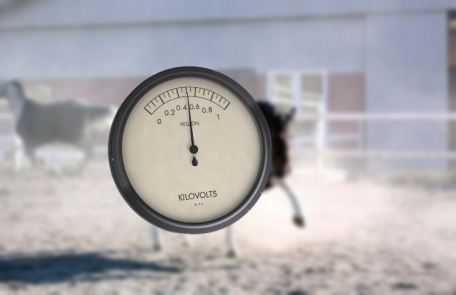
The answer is 0.5 kV
